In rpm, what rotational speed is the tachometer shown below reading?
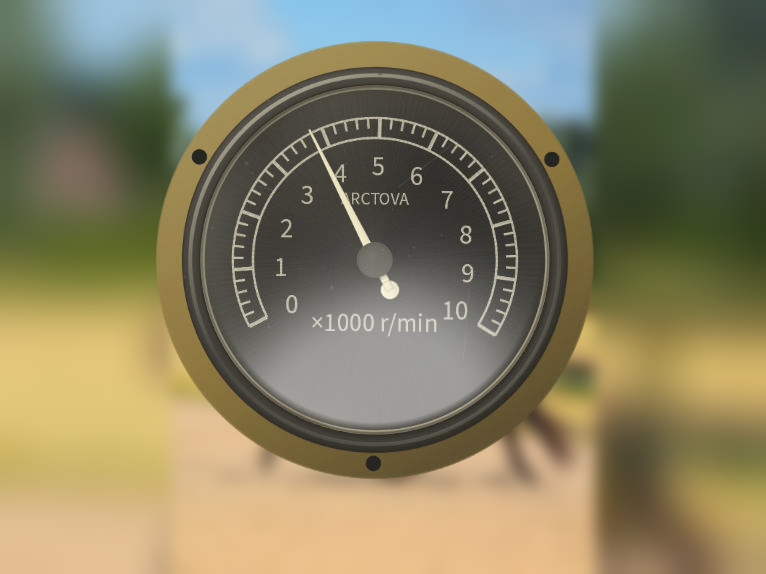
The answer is 3800 rpm
